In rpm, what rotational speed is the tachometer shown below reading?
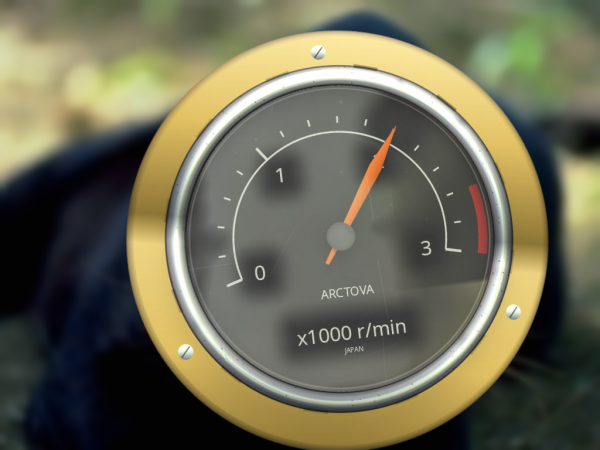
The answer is 2000 rpm
